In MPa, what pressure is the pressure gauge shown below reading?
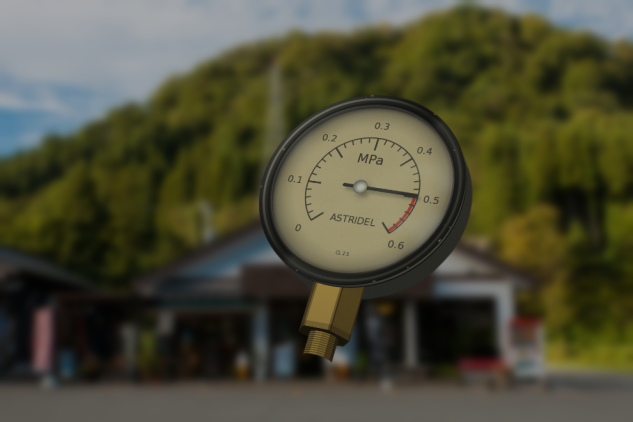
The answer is 0.5 MPa
